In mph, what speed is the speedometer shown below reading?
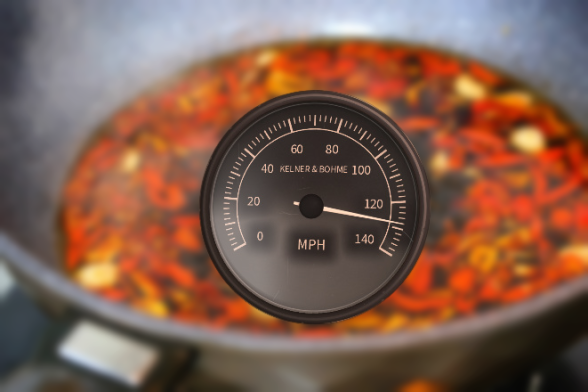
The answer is 128 mph
